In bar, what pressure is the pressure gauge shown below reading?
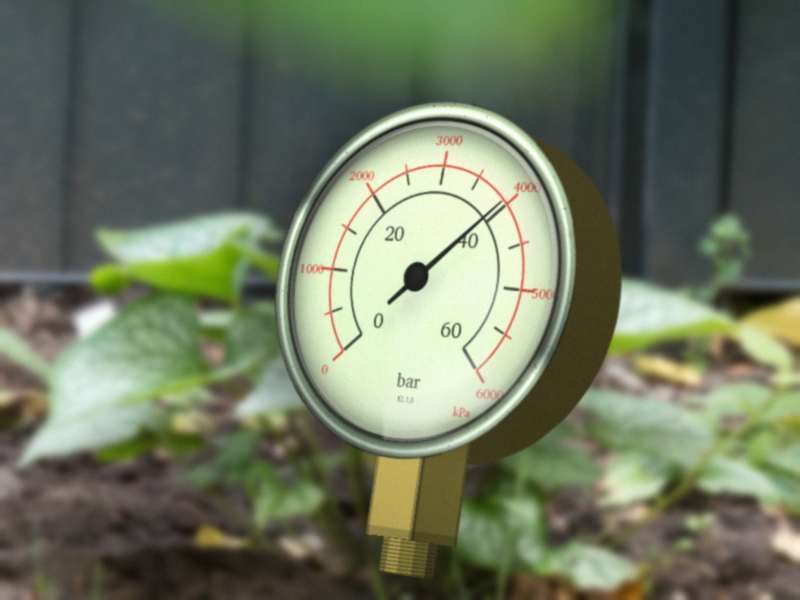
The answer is 40 bar
